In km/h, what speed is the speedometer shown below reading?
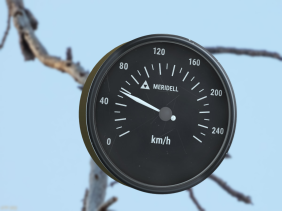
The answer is 55 km/h
